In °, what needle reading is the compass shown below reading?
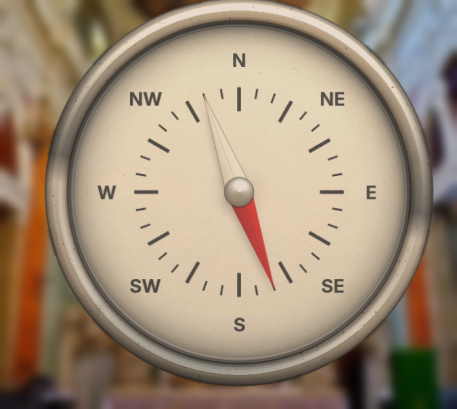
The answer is 160 °
